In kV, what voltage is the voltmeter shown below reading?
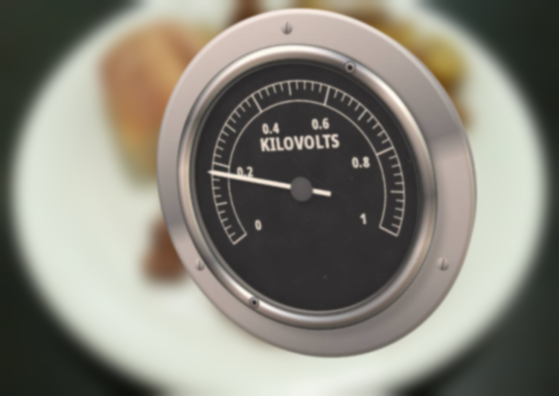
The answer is 0.18 kV
